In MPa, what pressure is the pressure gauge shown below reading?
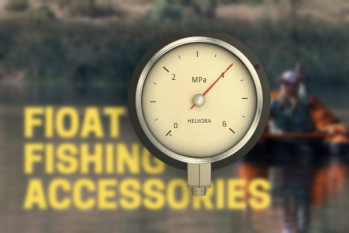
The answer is 4 MPa
